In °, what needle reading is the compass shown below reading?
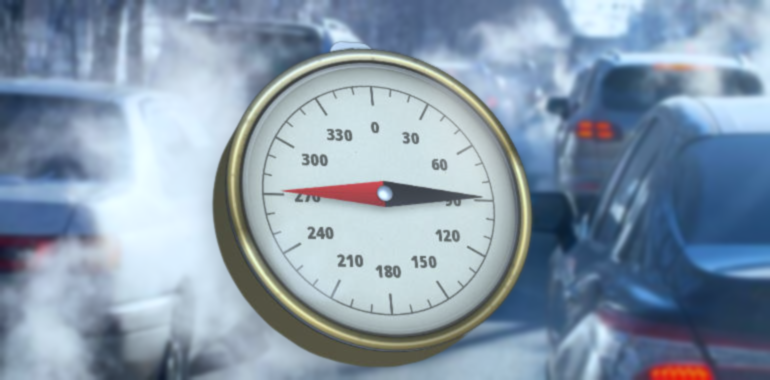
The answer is 270 °
